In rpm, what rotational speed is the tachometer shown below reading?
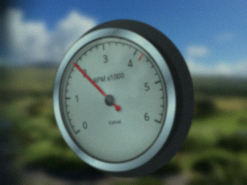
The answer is 2000 rpm
